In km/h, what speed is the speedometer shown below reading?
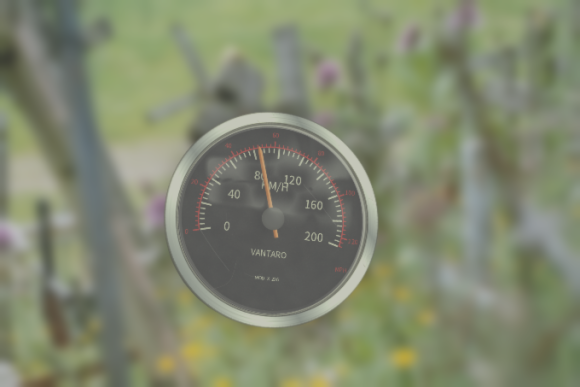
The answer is 84 km/h
